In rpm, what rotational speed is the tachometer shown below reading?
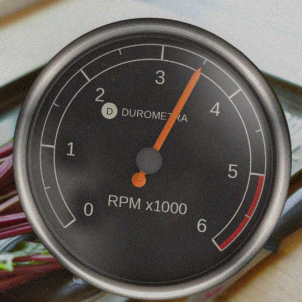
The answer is 3500 rpm
